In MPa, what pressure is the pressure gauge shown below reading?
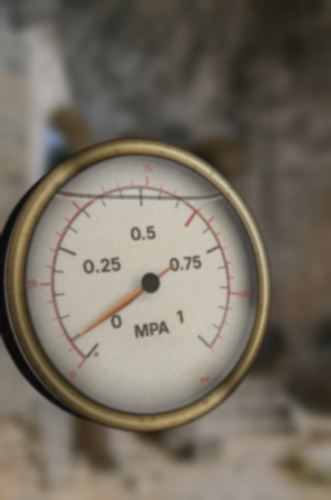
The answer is 0.05 MPa
